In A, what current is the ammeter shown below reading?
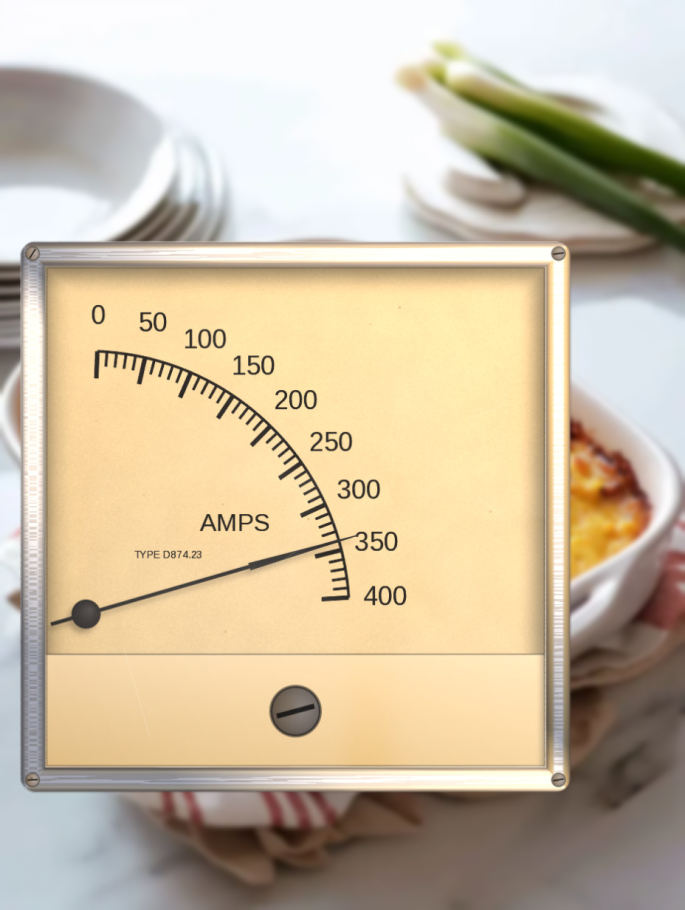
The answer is 340 A
